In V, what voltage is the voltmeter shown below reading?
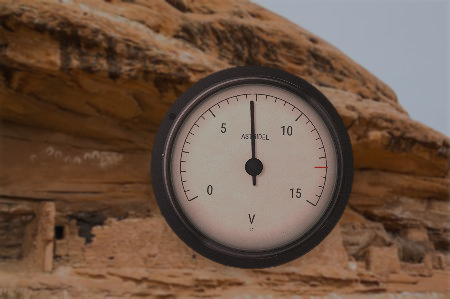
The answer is 7.25 V
